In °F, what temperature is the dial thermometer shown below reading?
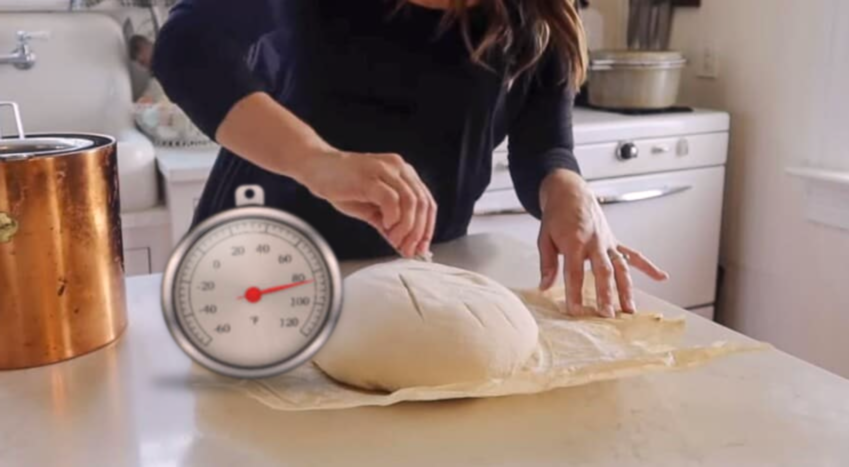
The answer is 84 °F
